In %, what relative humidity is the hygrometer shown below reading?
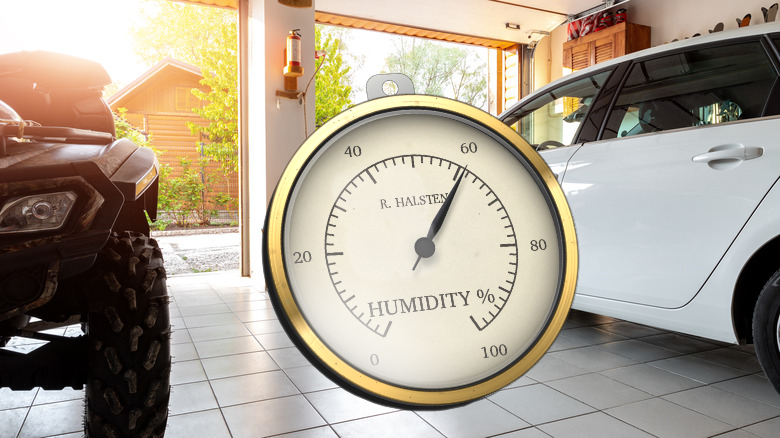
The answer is 61 %
